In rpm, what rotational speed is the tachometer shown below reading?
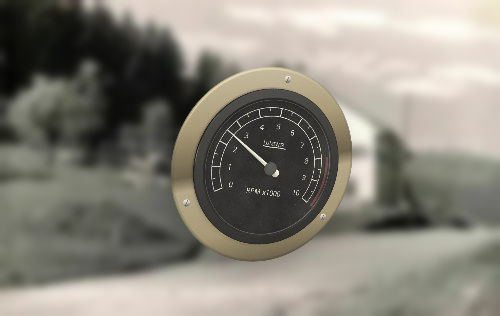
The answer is 2500 rpm
